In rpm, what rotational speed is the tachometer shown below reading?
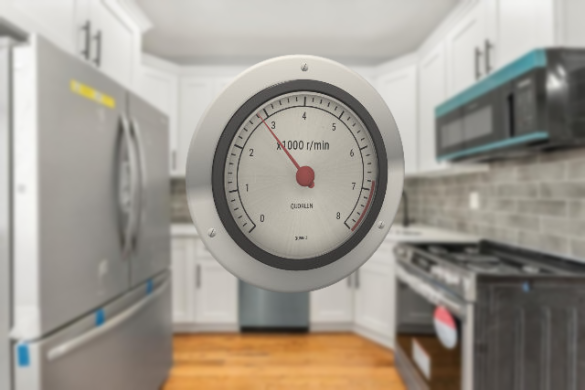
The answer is 2800 rpm
